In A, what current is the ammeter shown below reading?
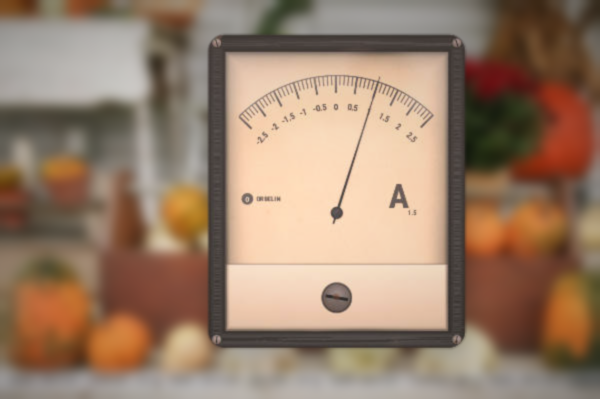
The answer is 1 A
